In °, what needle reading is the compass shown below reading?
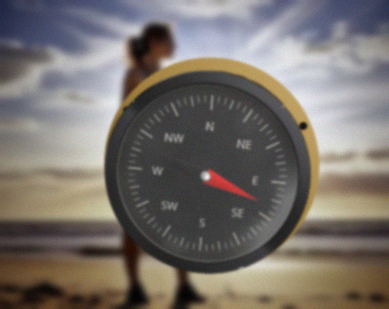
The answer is 110 °
